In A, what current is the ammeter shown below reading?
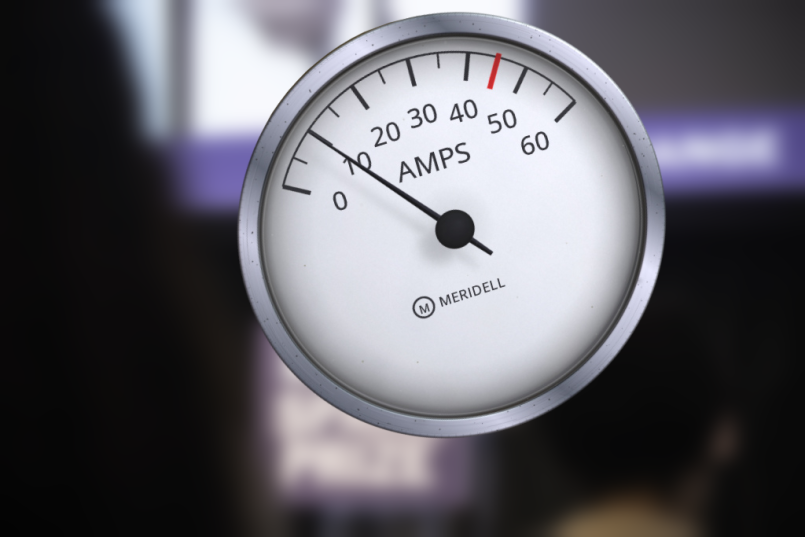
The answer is 10 A
